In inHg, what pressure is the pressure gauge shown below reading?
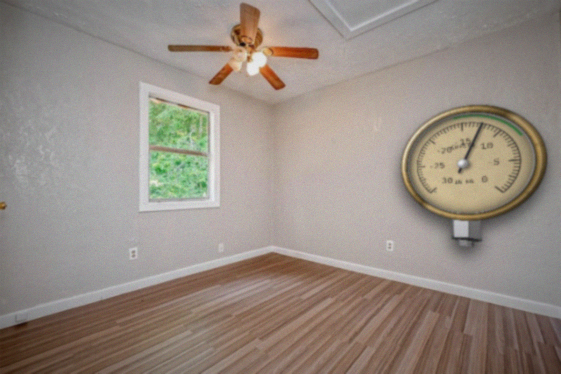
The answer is -12.5 inHg
